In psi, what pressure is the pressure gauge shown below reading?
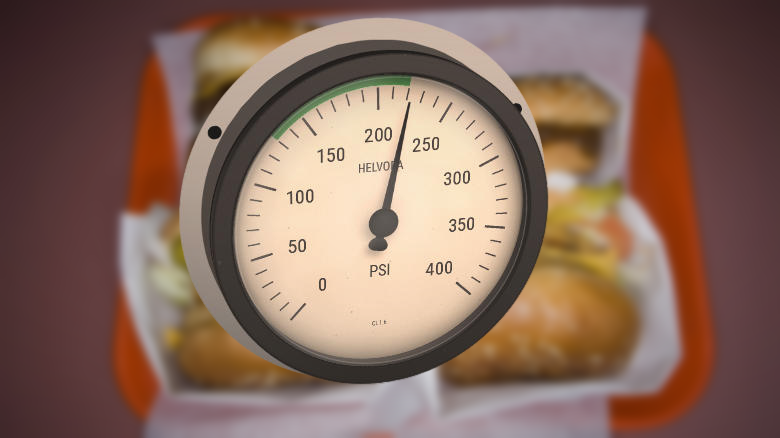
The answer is 220 psi
